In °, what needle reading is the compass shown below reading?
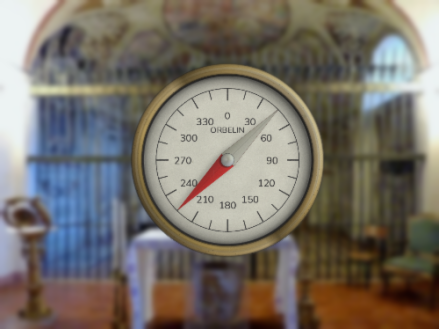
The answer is 225 °
